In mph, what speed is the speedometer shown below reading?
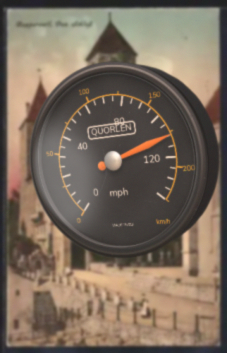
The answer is 110 mph
